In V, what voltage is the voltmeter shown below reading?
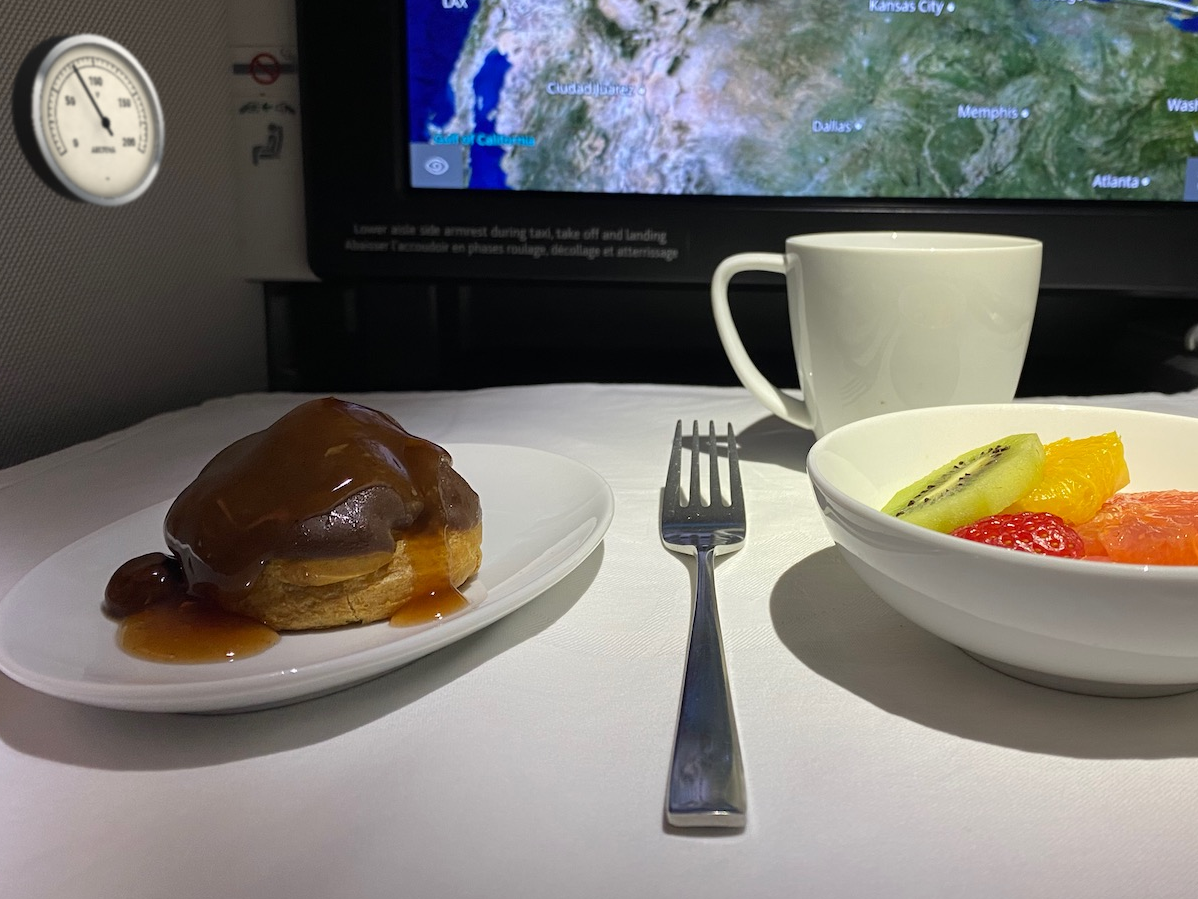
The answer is 75 V
